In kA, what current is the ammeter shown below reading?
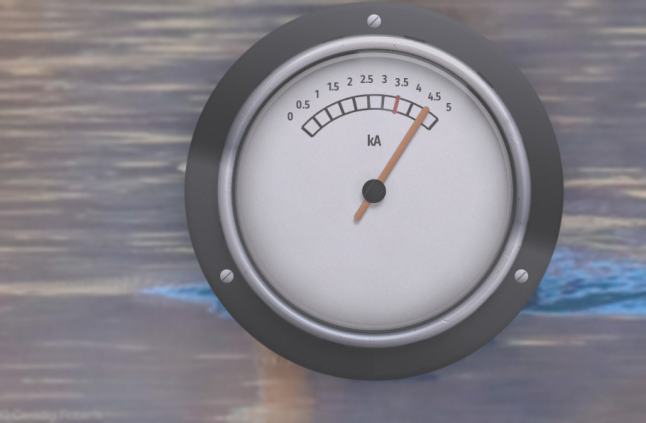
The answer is 4.5 kA
